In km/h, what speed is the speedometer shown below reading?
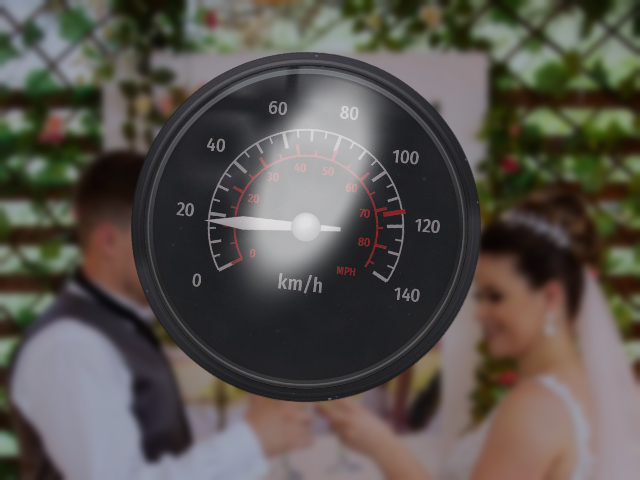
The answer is 17.5 km/h
